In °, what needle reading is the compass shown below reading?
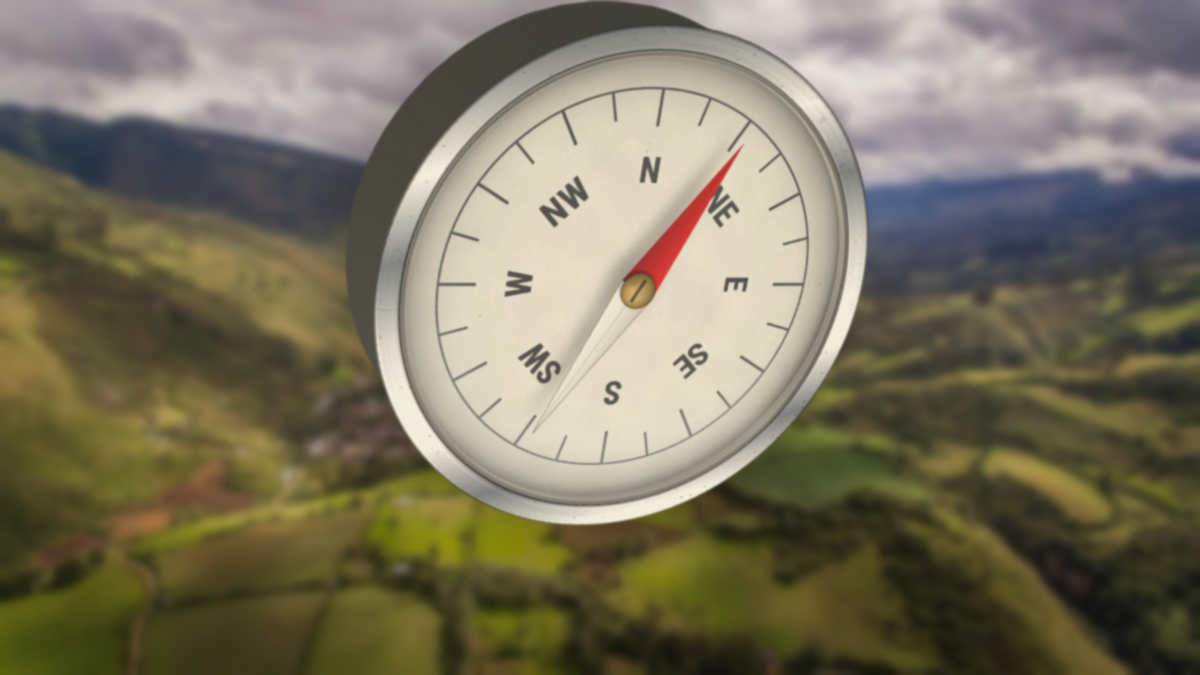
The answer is 30 °
